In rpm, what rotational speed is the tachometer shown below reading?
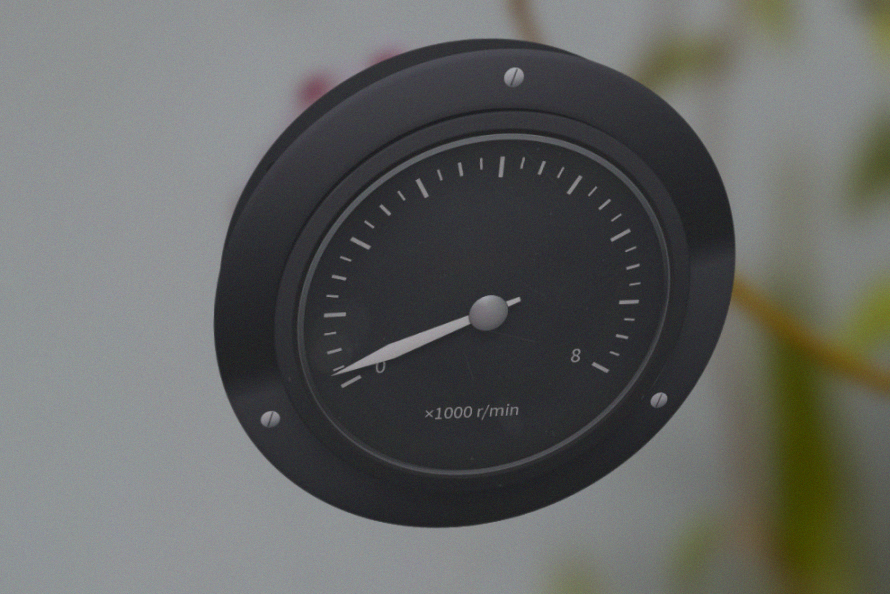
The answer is 250 rpm
